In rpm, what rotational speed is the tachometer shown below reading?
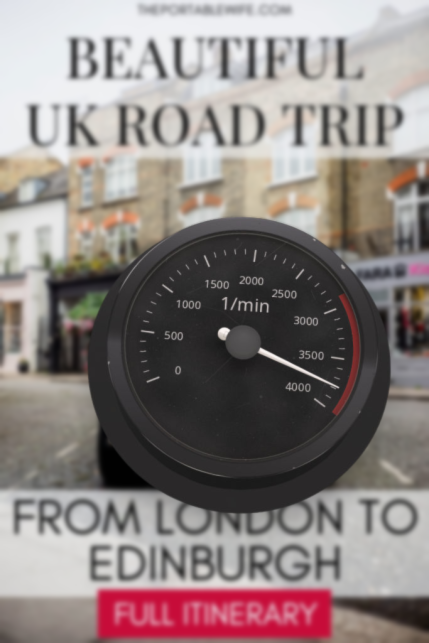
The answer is 3800 rpm
